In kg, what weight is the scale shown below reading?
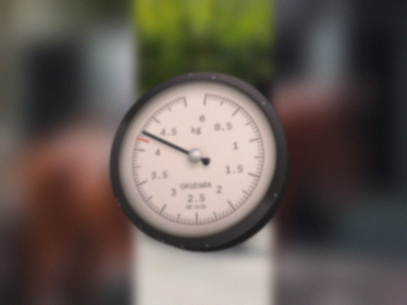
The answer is 4.25 kg
